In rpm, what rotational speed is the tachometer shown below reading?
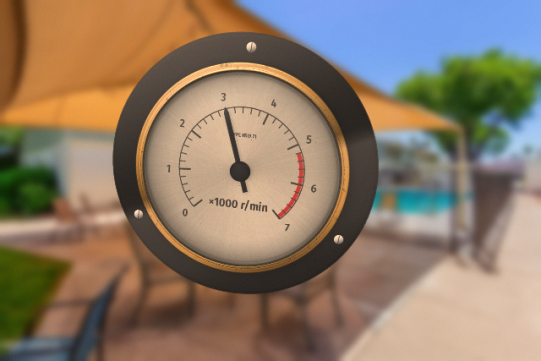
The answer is 3000 rpm
